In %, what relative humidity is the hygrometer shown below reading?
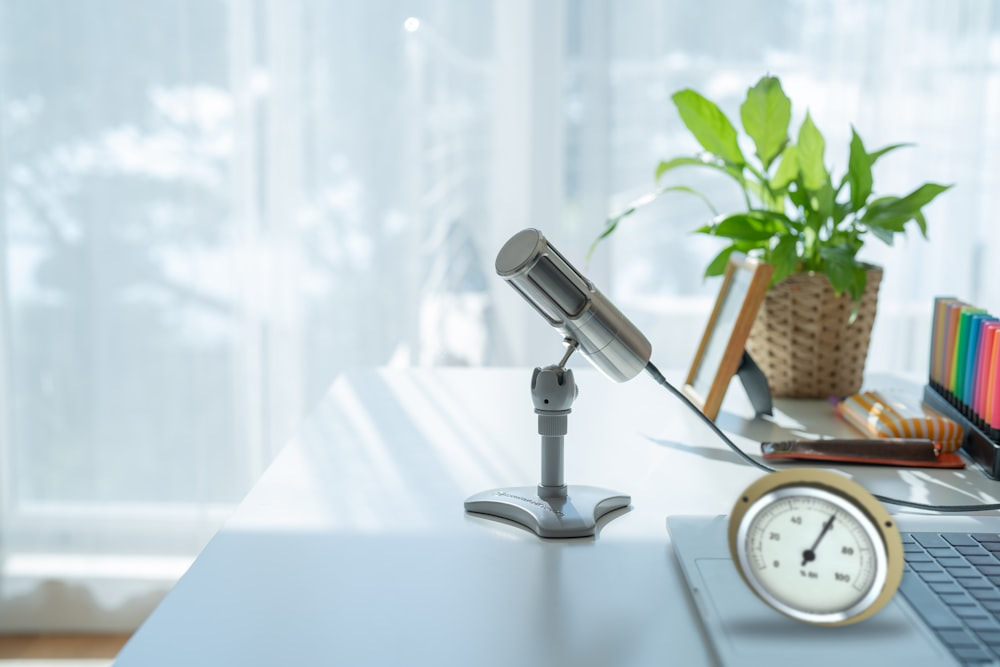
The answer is 60 %
